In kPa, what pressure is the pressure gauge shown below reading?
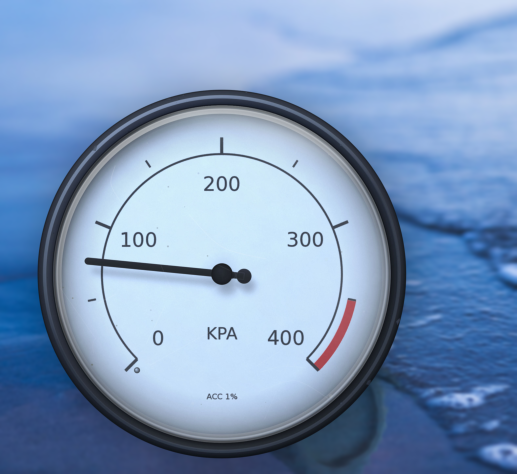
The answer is 75 kPa
